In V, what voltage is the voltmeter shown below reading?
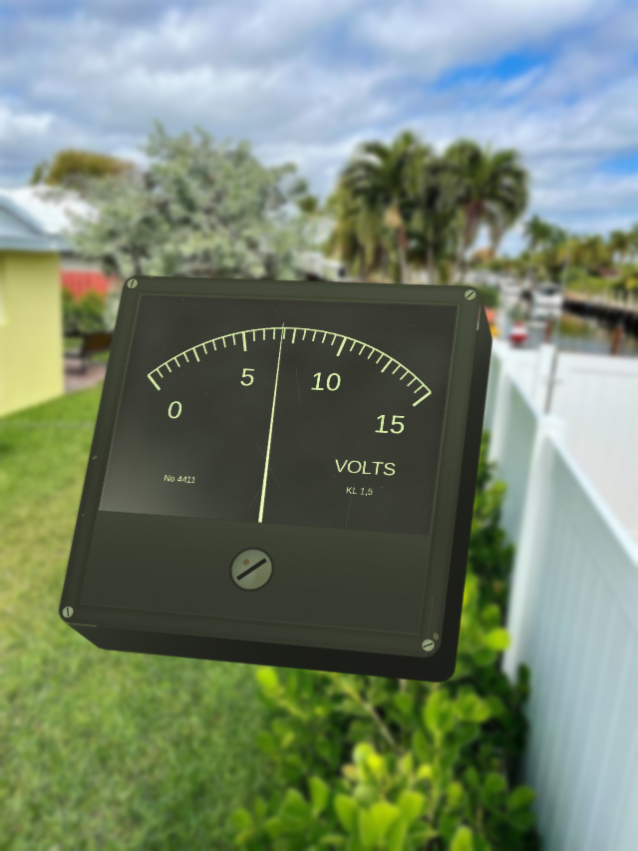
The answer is 7 V
